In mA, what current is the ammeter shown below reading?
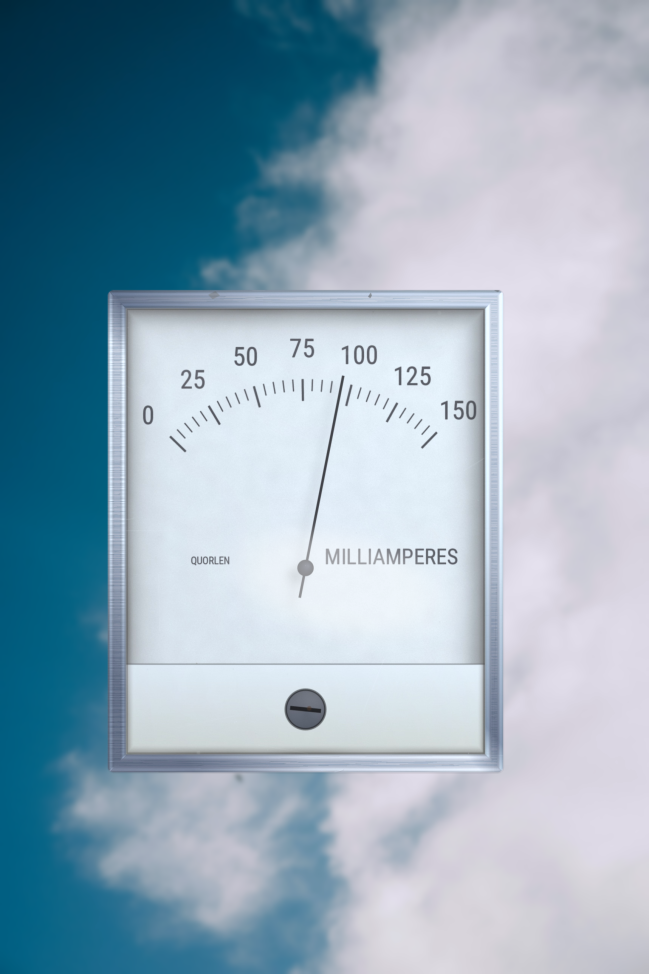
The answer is 95 mA
